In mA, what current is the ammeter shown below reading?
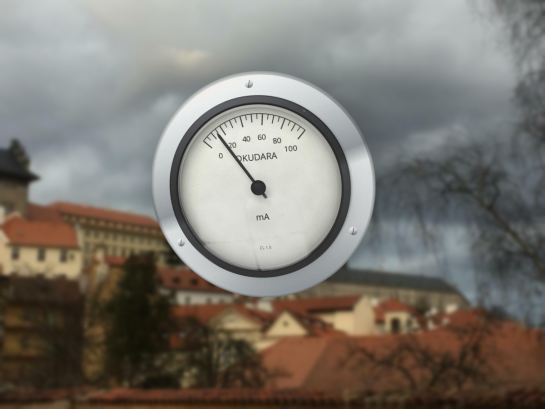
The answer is 15 mA
